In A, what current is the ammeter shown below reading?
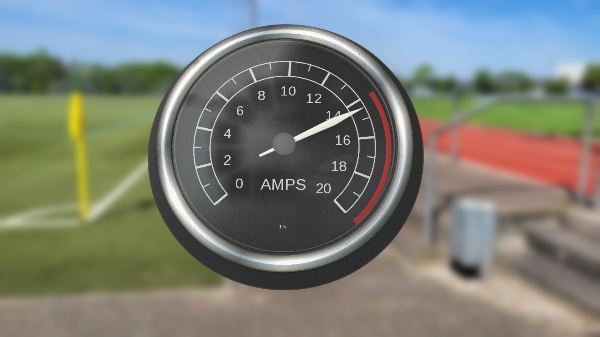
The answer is 14.5 A
